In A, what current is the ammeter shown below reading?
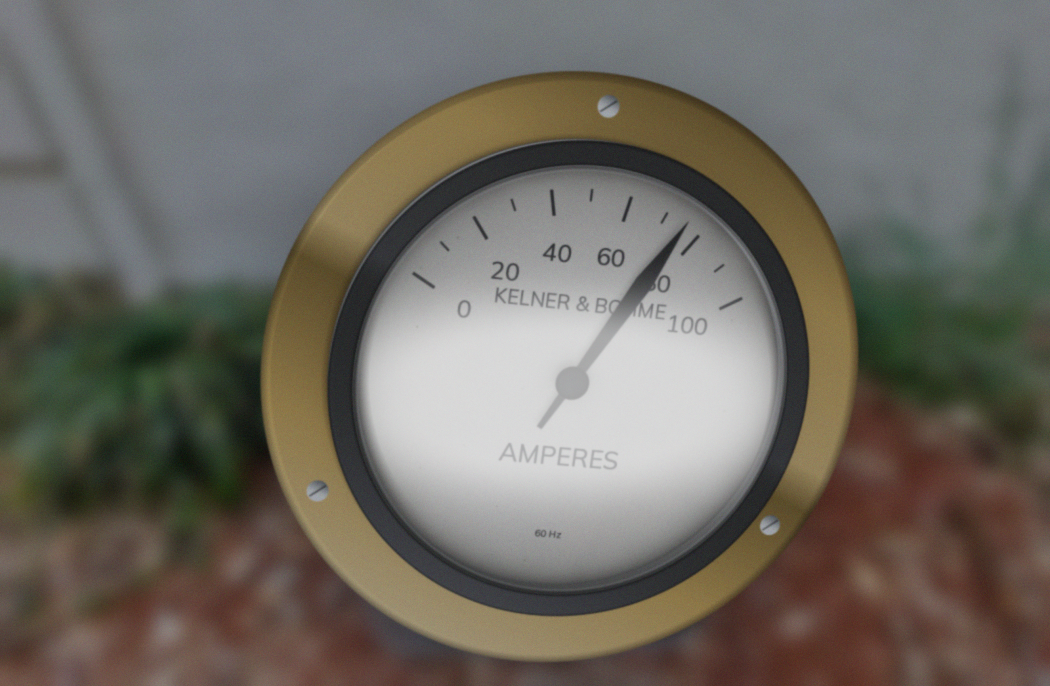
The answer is 75 A
